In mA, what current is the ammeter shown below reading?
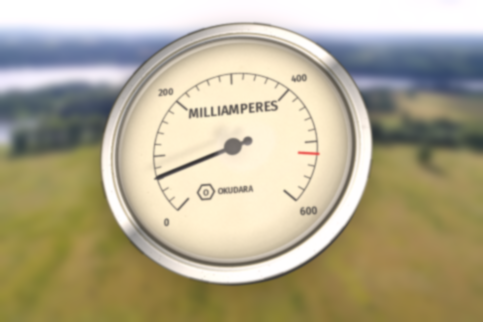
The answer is 60 mA
